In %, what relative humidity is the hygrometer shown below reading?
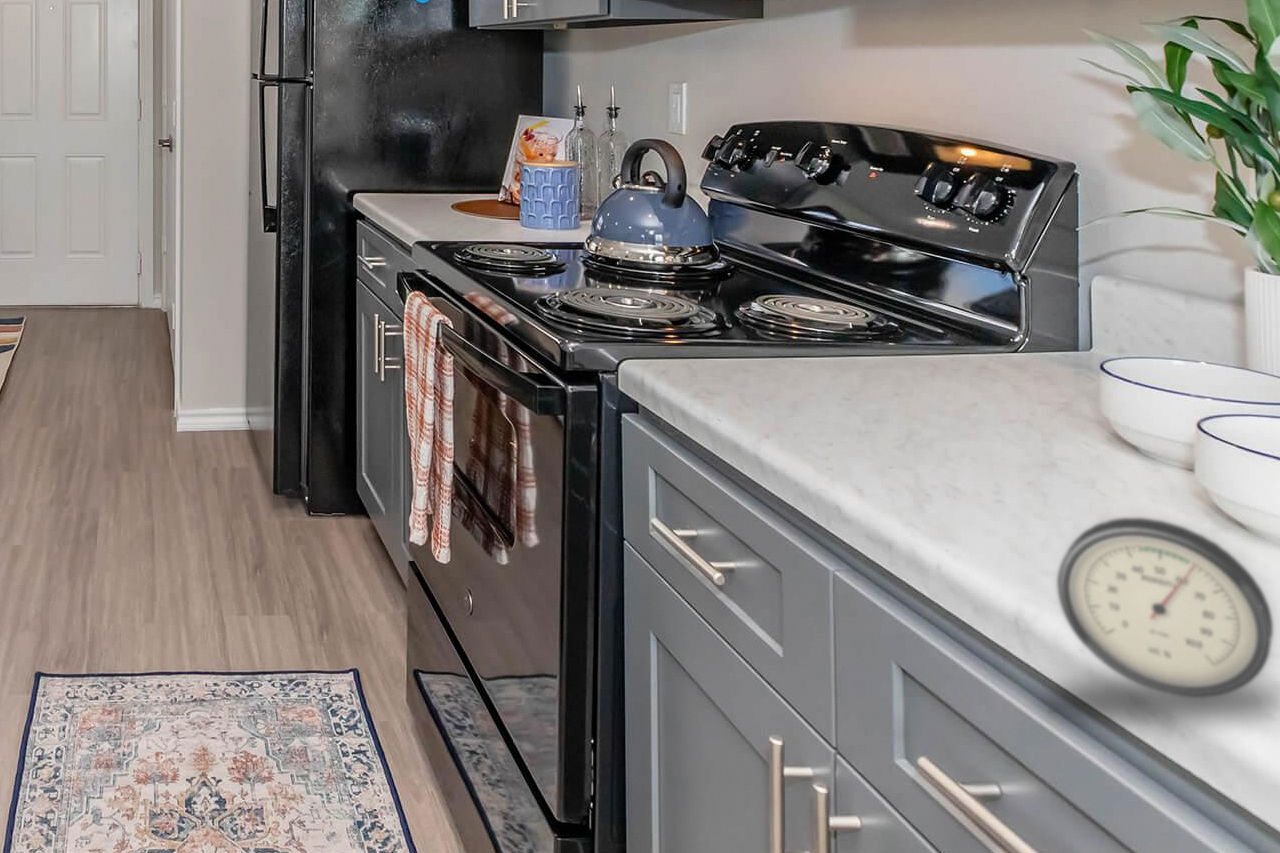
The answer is 60 %
